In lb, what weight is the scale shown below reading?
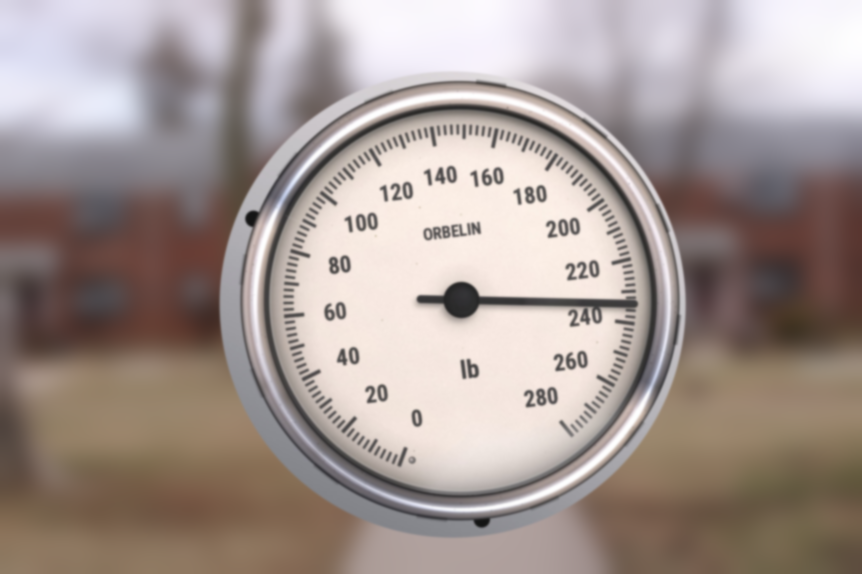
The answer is 234 lb
